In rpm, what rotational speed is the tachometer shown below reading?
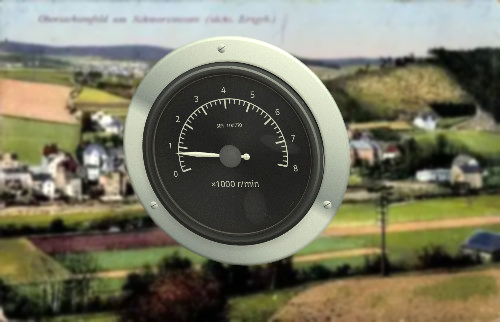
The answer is 800 rpm
